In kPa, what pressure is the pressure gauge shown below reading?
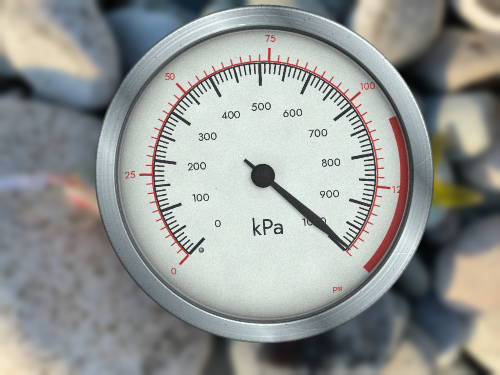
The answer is 990 kPa
